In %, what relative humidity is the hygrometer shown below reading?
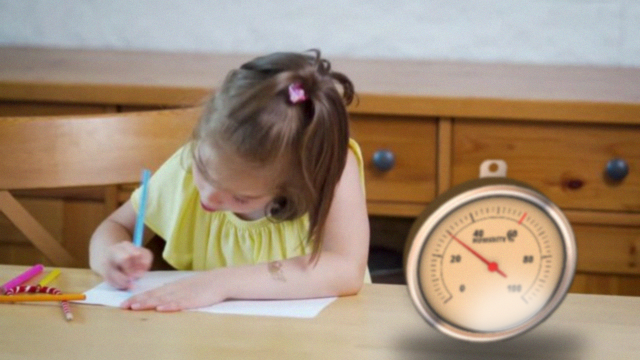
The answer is 30 %
